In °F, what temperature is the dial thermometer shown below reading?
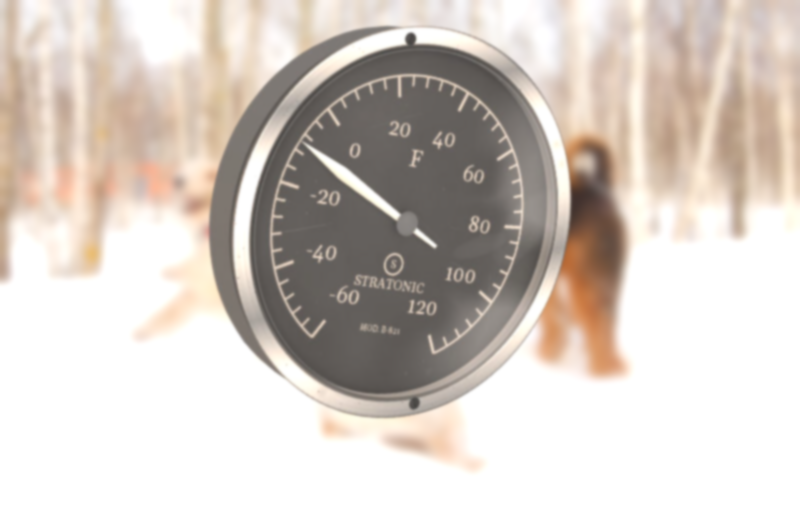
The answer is -10 °F
